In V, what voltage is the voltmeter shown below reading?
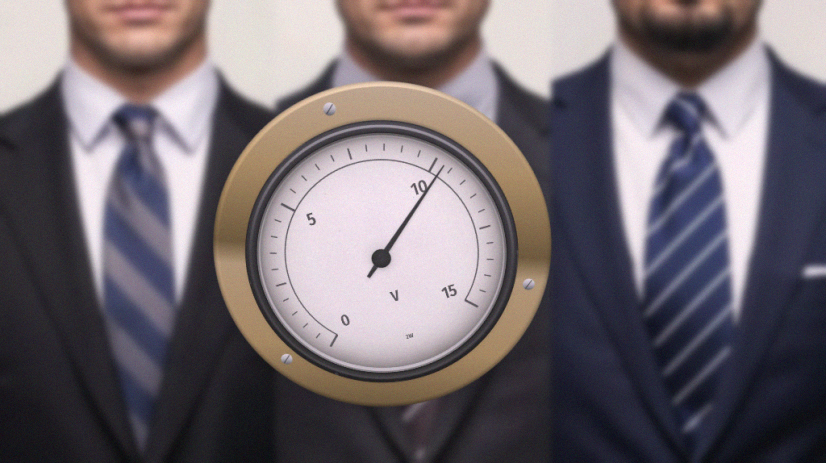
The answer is 10.25 V
